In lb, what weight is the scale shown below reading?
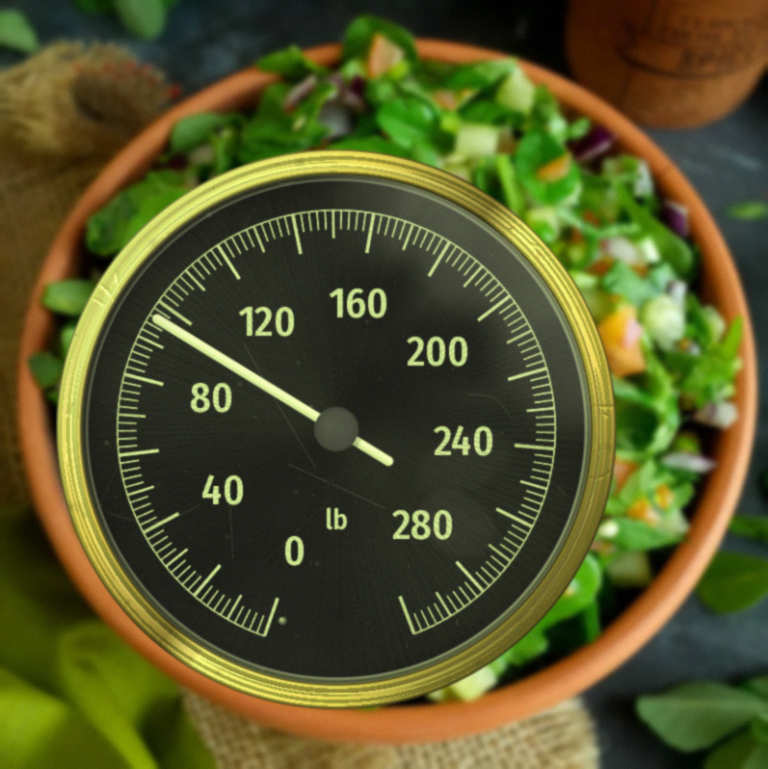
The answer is 96 lb
